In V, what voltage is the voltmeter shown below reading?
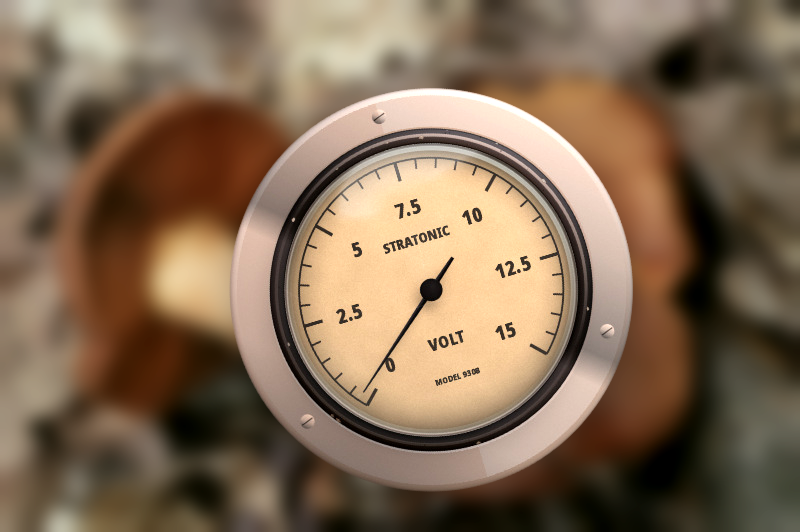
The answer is 0.25 V
